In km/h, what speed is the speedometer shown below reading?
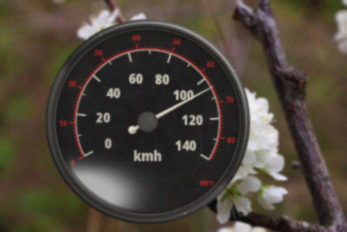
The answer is 105 km/h
